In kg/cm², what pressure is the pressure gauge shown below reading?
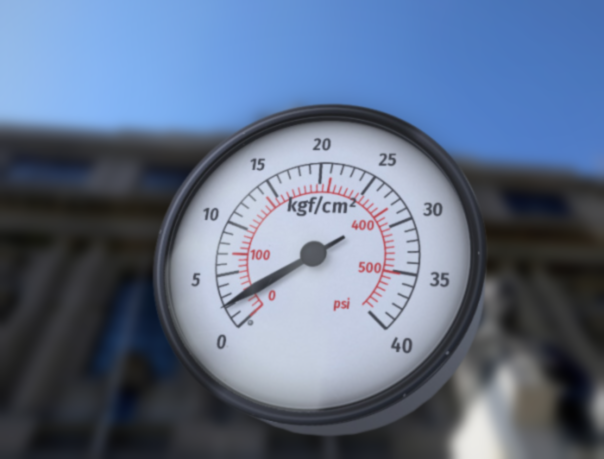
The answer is 2 kg/cm²
